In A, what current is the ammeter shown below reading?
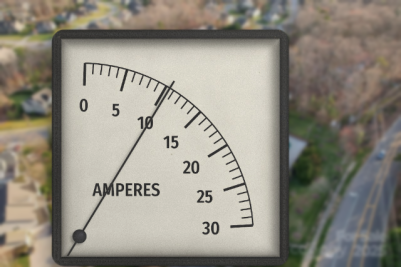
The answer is 10.5 A
